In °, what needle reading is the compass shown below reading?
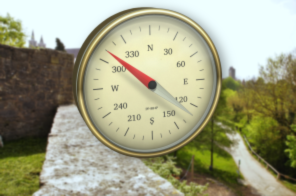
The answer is 310 °
